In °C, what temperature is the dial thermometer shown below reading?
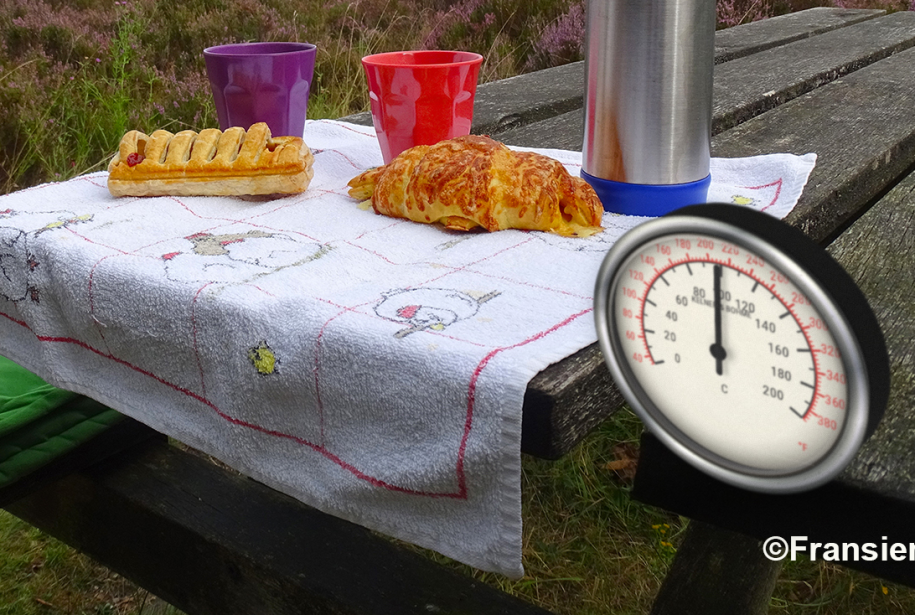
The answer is 100 °C
